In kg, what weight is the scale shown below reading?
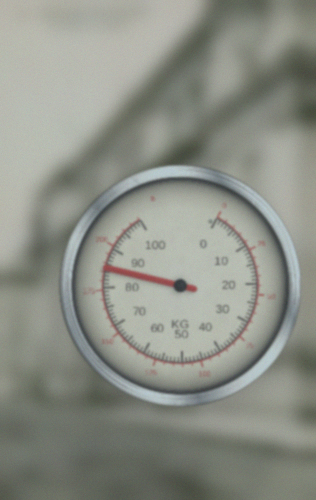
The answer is 85 kg
